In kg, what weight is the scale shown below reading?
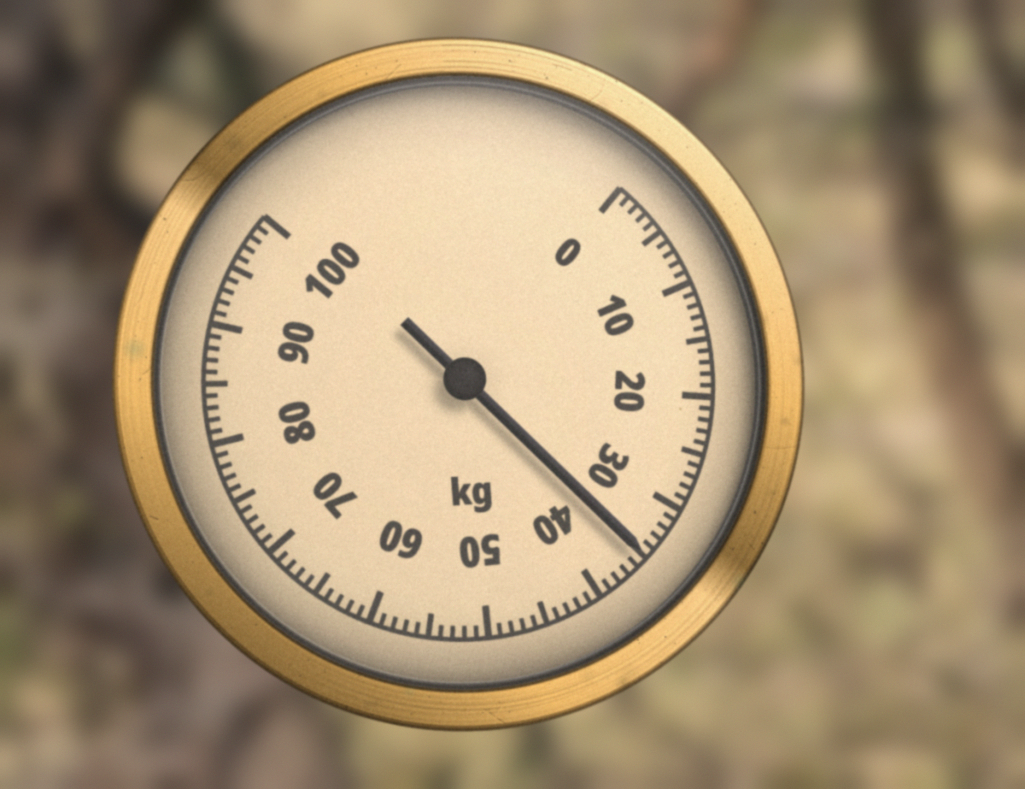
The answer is 35 kg
